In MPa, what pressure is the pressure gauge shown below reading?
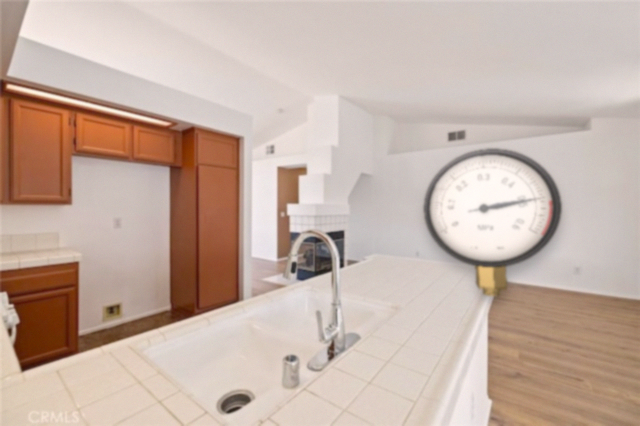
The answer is 0.5 MPa
